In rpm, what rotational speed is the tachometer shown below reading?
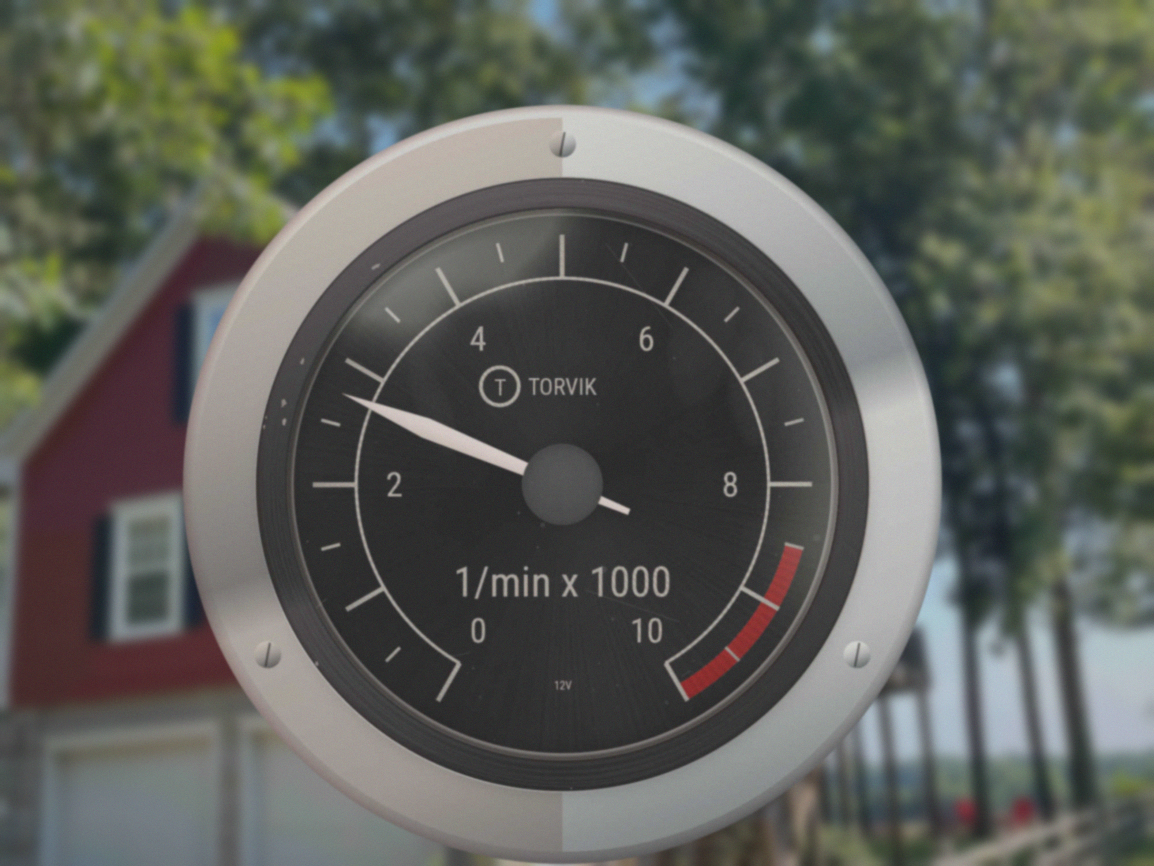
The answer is 2750 rpm
